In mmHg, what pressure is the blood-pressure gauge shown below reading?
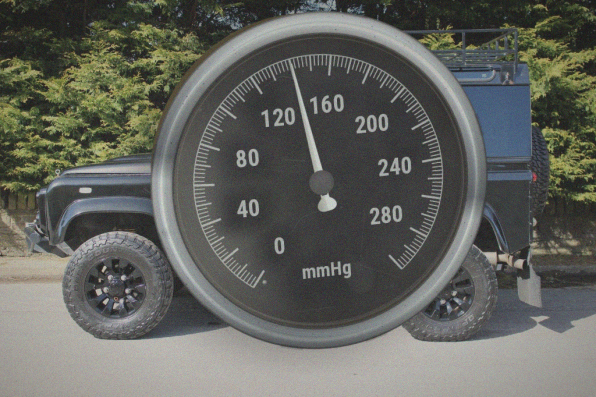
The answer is 140 mmHg
